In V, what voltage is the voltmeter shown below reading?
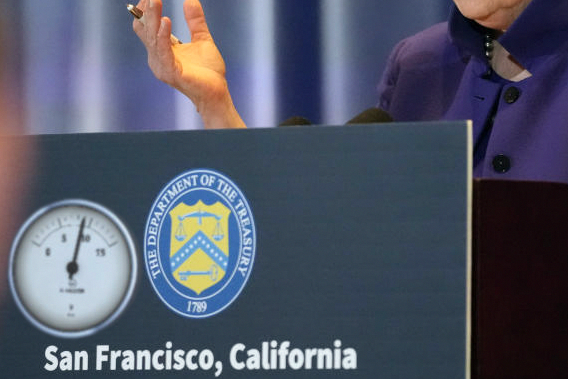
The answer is 9 V
